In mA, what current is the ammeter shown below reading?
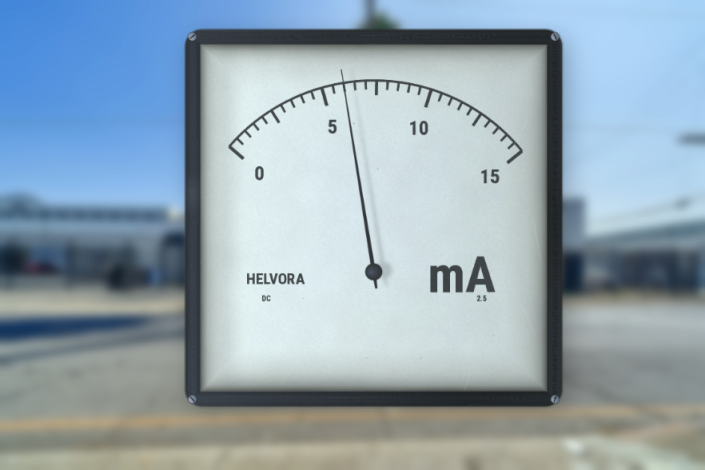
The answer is 6 mA
